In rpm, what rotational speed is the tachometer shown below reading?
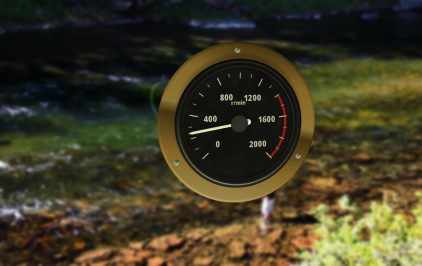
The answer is 250 rpm
